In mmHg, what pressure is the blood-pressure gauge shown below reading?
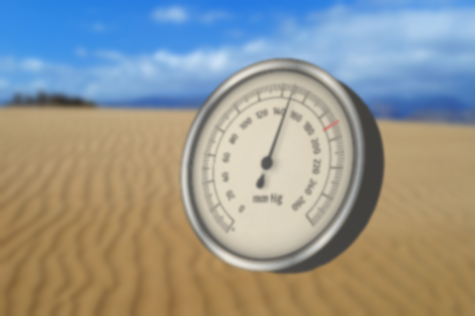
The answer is 150 mmHg
